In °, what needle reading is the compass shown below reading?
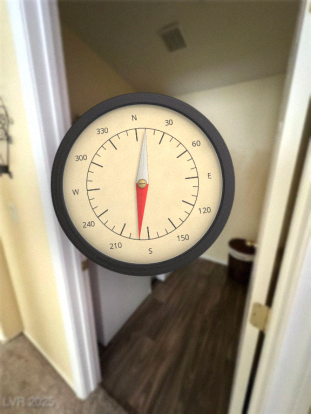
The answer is 190 °
